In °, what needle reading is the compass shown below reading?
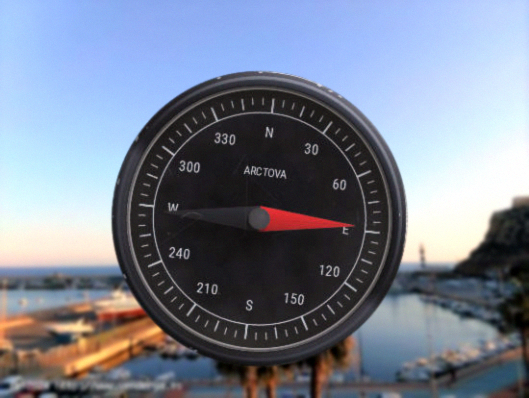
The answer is 87.5 °
